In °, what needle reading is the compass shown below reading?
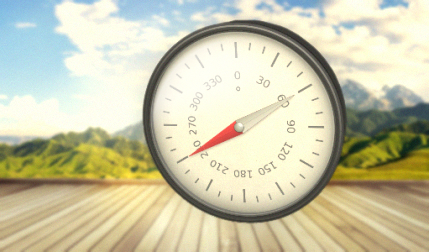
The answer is 240 °
